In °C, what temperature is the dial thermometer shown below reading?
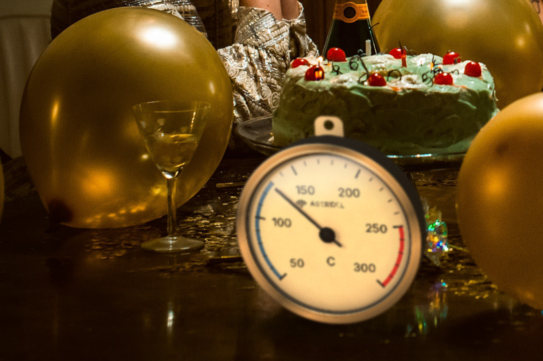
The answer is 130 °C
